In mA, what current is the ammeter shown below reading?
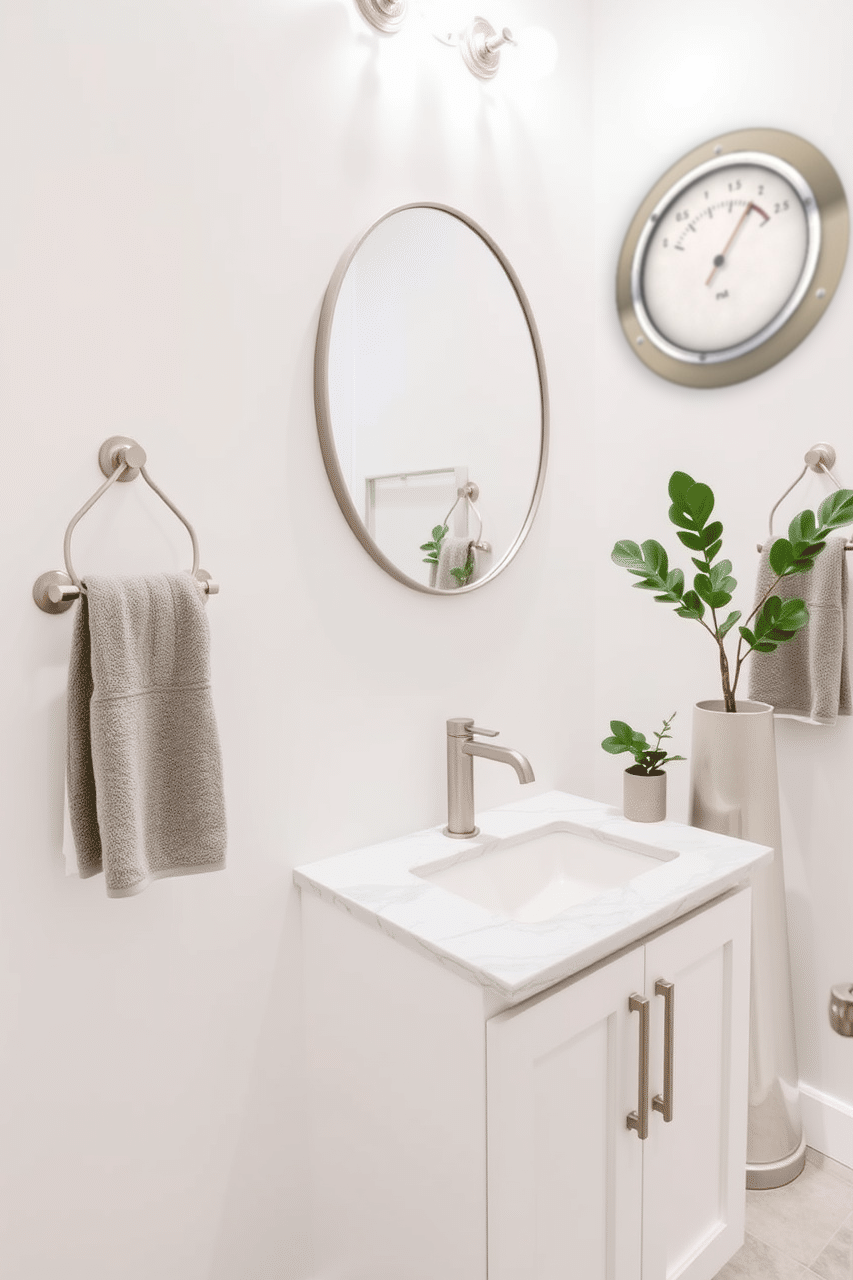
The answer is 2 mA
